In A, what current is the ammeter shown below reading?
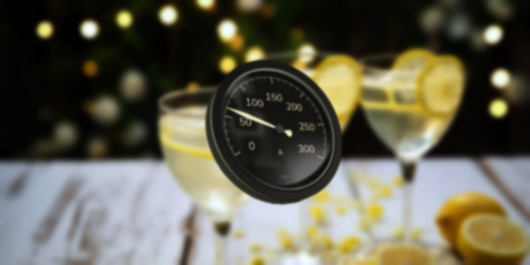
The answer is 60 A
